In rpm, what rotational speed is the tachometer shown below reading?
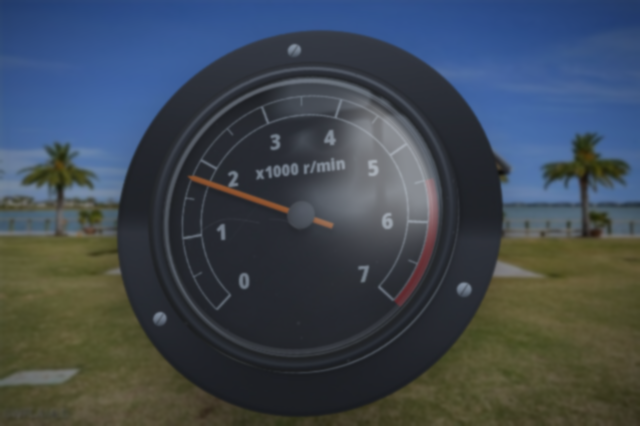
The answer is 1750 rpm
